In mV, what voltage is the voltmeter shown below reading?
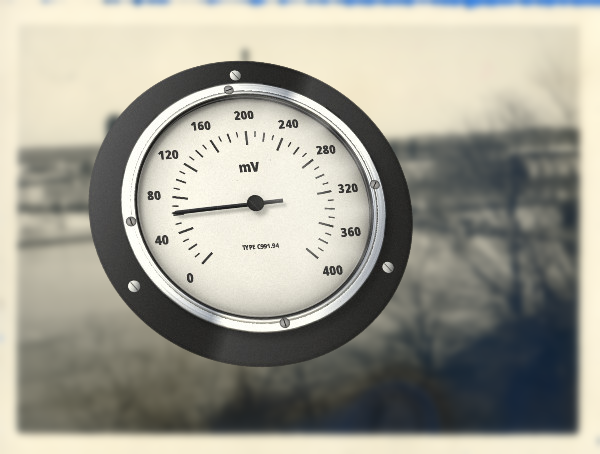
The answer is 60 mV
